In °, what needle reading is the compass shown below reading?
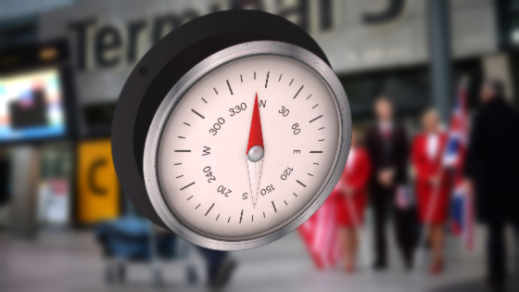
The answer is 350 °
